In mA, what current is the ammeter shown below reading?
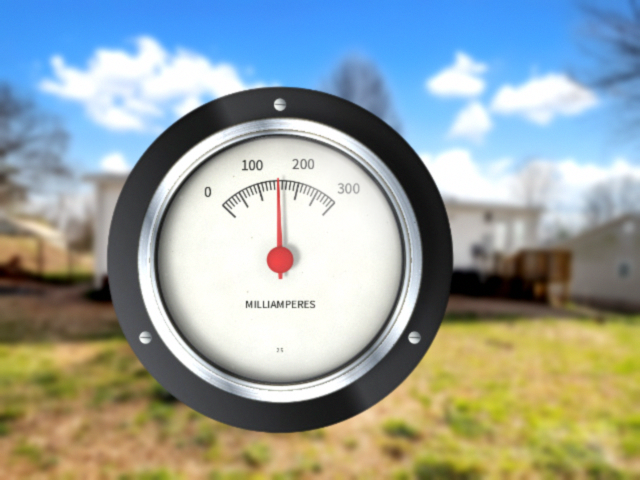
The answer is 150 mA
